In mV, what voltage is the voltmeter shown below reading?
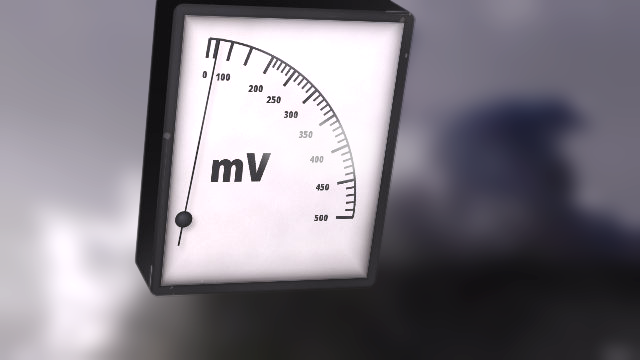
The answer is 50 mV
